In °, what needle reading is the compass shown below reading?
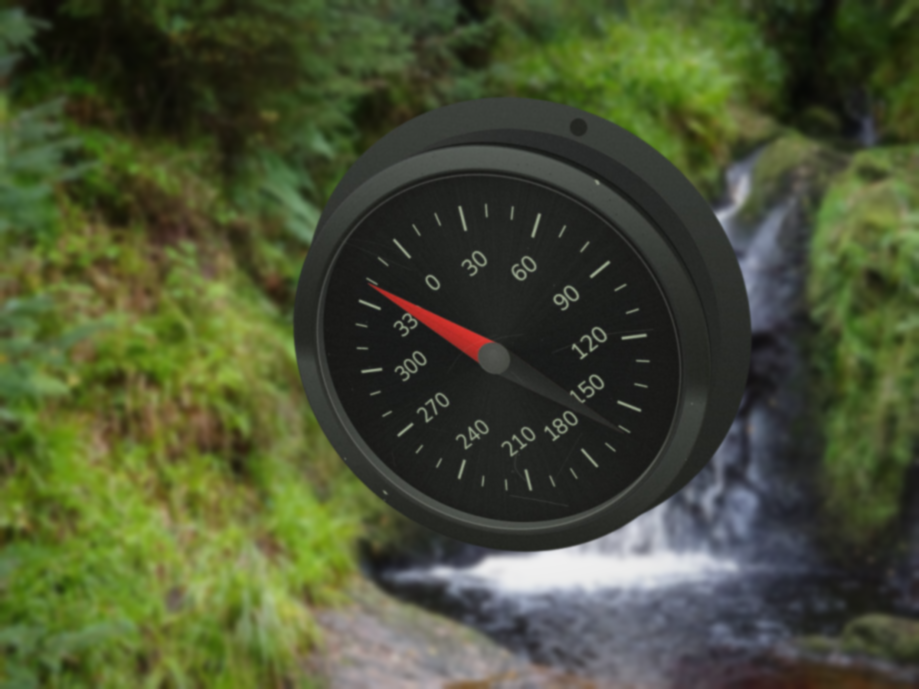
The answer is 340 °
